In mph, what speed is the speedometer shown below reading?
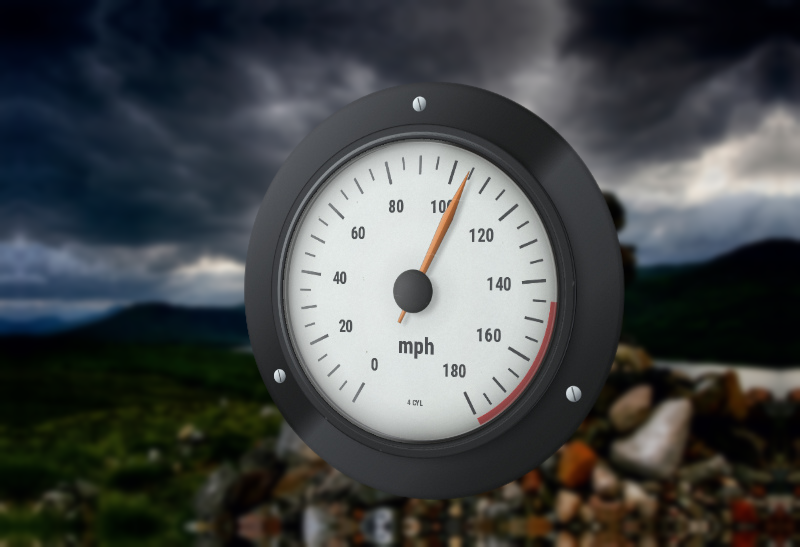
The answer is 105 mph
